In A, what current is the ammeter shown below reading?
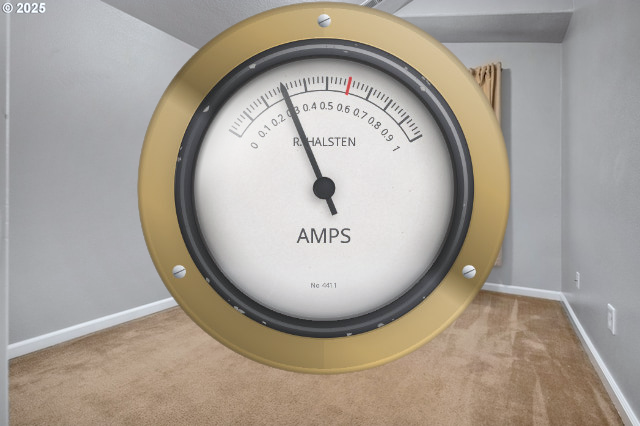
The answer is 0.3 A
